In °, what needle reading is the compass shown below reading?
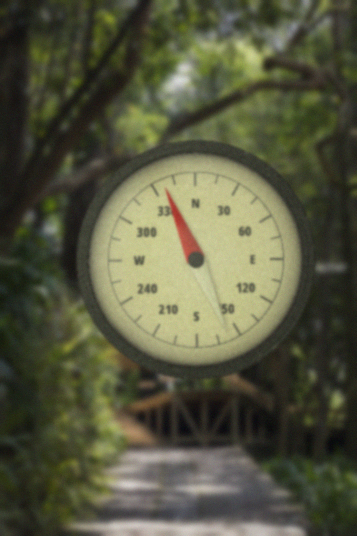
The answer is 337.5 °
